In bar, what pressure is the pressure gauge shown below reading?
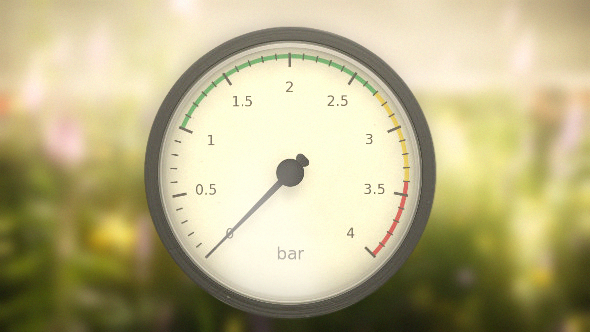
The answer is 0 bar
